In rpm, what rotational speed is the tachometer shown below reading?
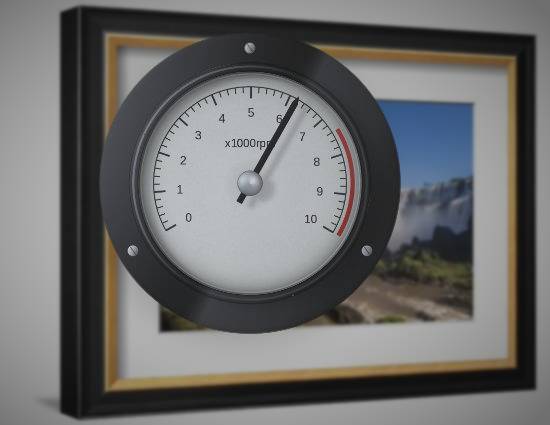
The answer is 6200 rpm
